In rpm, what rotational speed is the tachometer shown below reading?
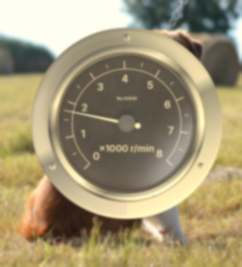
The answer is 1750 rpm
